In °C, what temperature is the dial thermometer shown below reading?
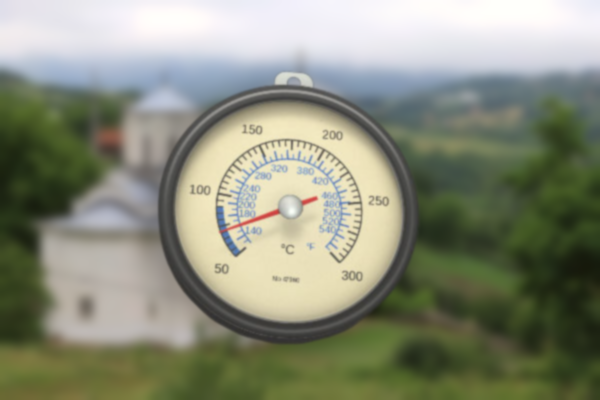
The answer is 70 °C
